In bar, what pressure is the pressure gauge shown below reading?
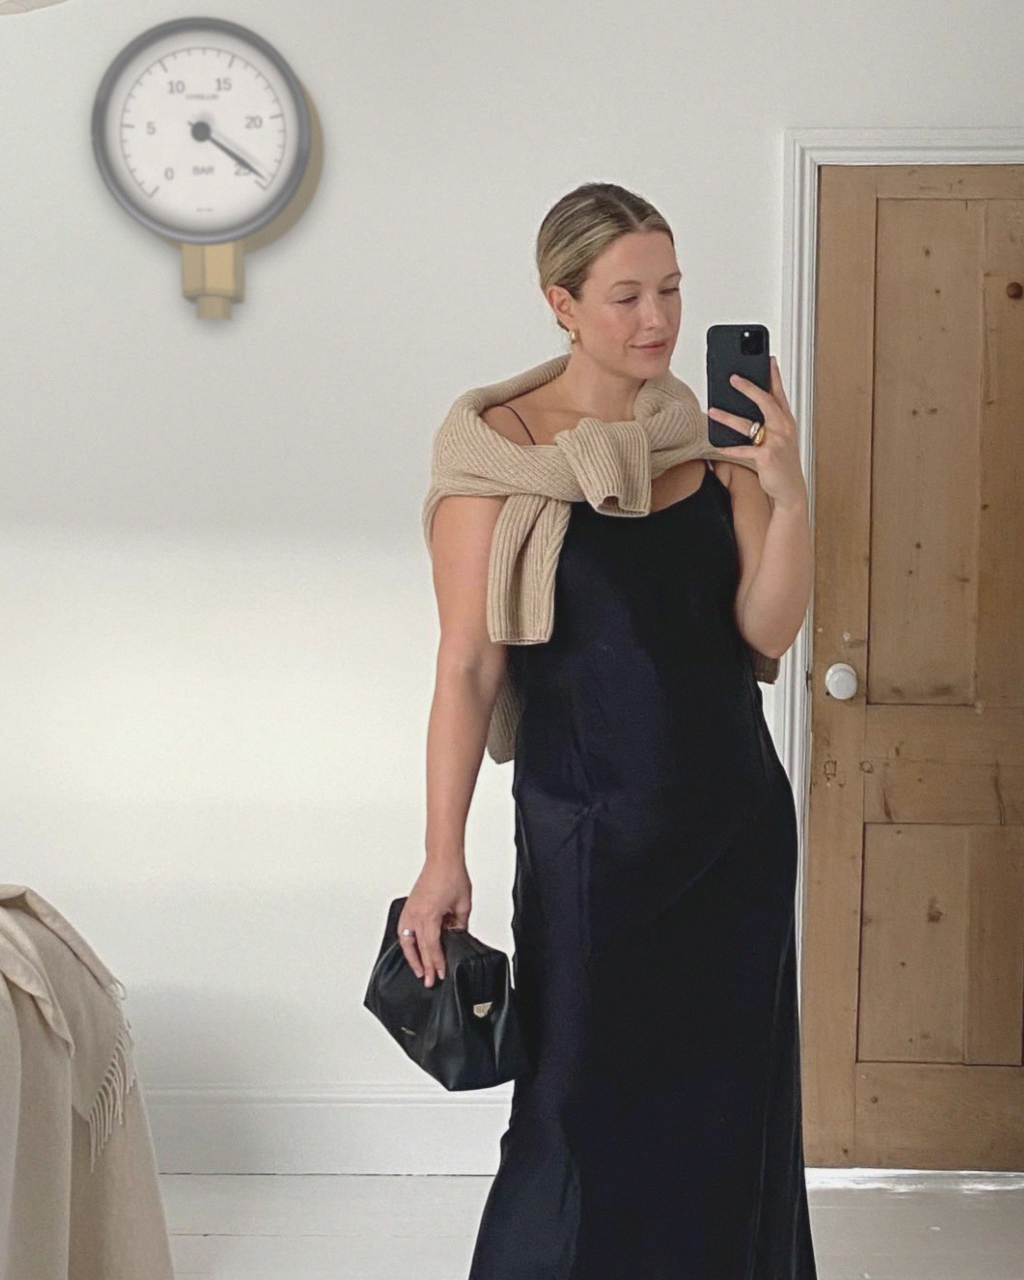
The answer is 24.5 bar
